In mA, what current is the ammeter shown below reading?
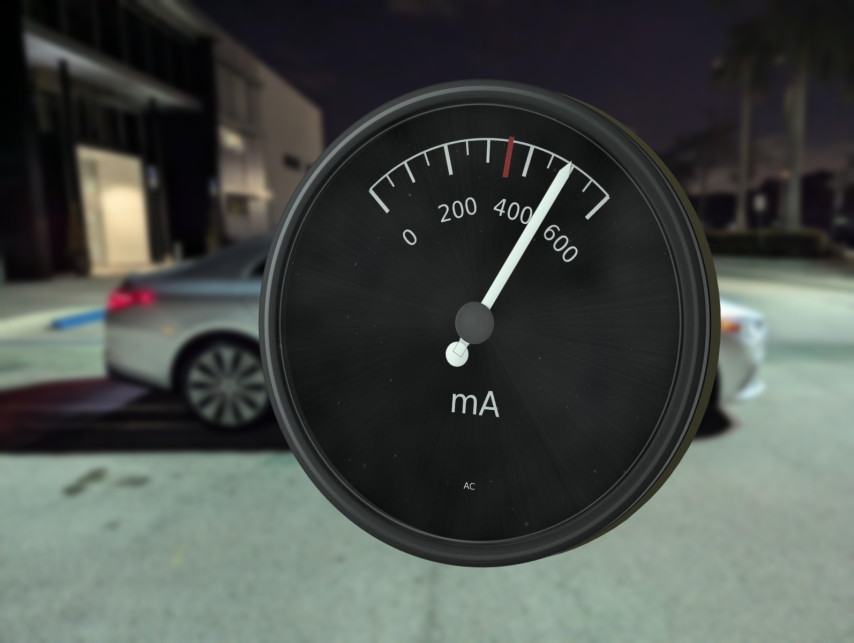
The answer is 500 mA
